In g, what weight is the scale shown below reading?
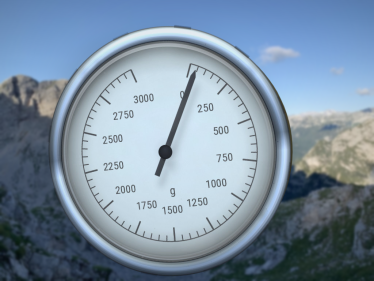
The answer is 50 g
